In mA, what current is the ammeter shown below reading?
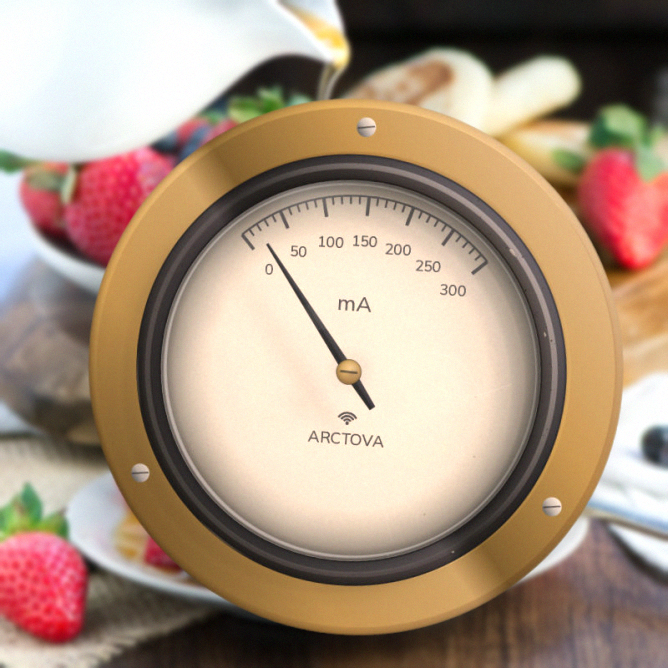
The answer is 20 mA
